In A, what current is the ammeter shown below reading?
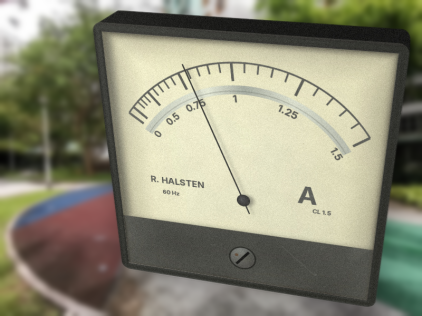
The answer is 0.8 A
